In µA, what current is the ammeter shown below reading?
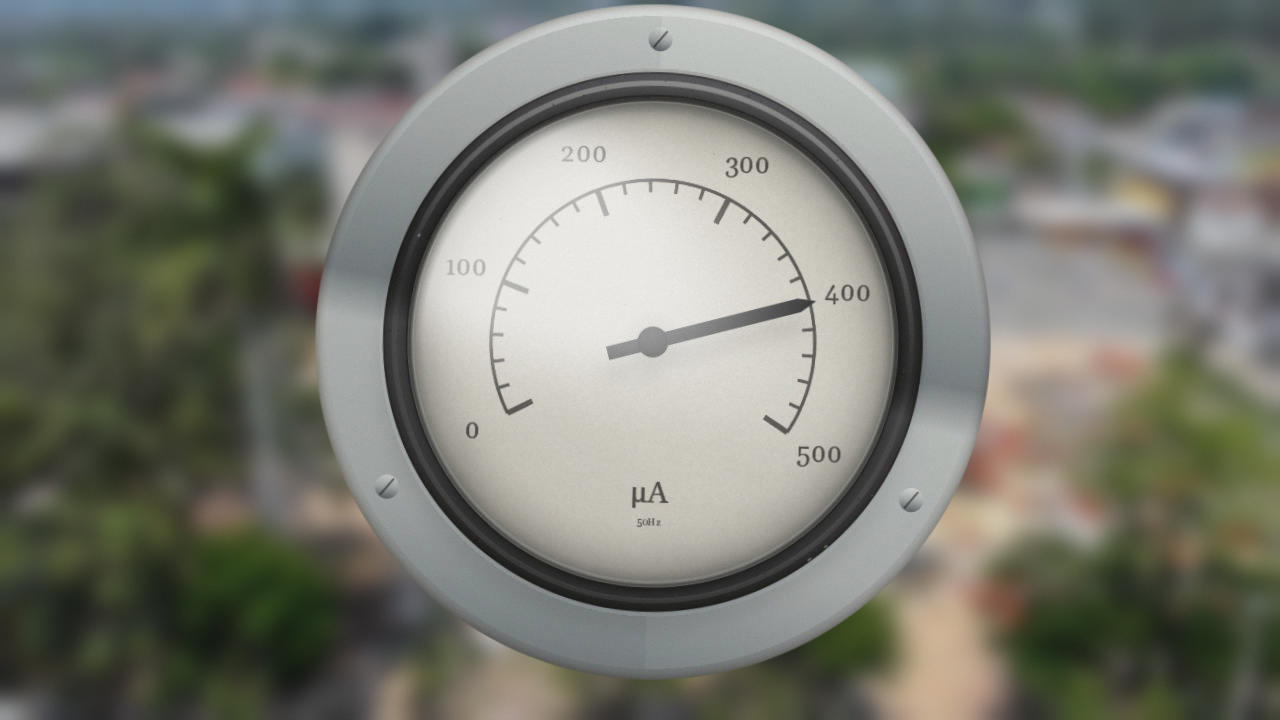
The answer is 400 µA
